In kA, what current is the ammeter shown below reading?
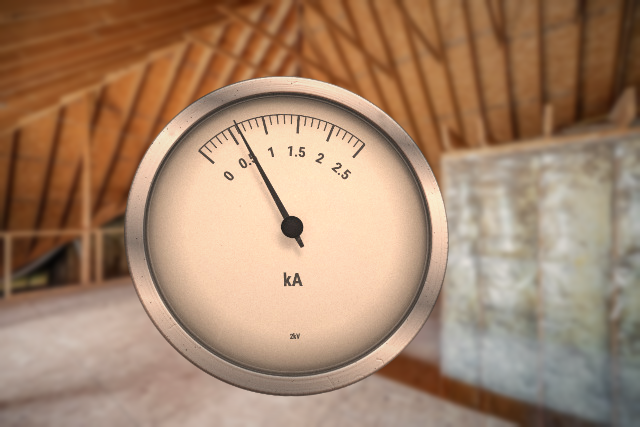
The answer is 0.6 kA
